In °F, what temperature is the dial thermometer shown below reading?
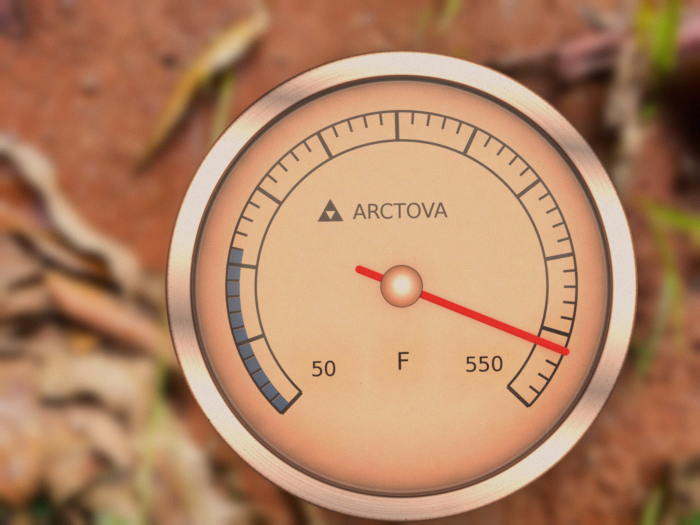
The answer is 510 °F
